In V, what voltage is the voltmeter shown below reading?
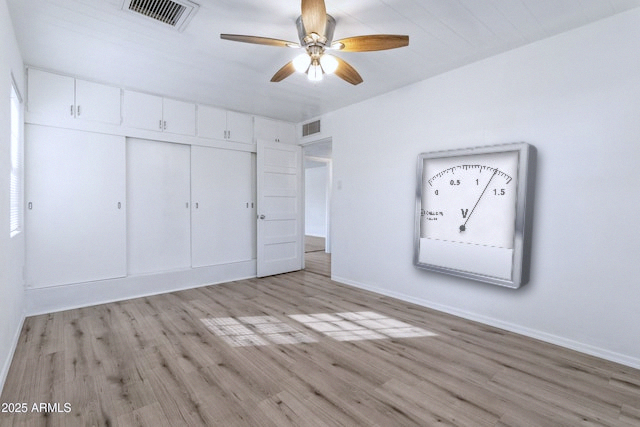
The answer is 1.25 V
